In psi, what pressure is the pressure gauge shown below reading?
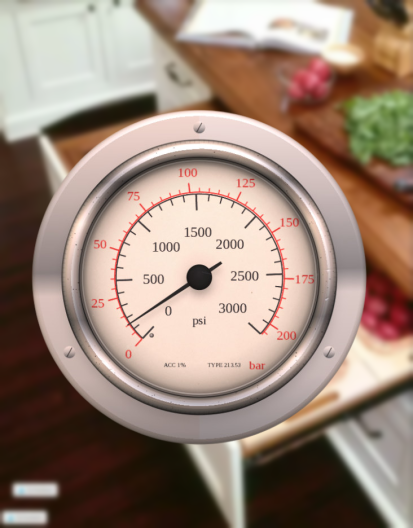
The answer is 150 psi
